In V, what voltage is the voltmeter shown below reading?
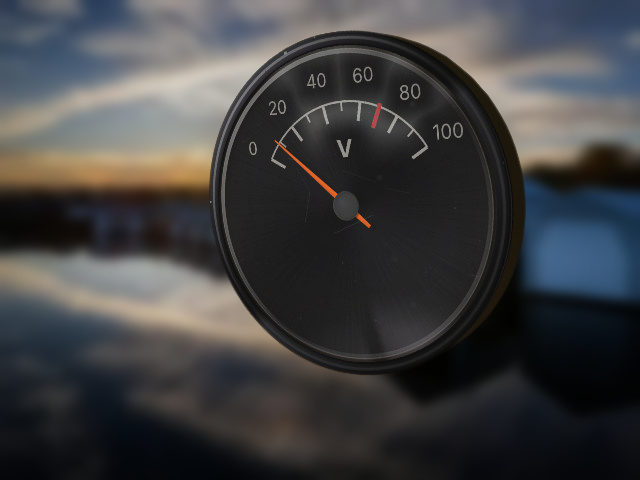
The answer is 10 V
